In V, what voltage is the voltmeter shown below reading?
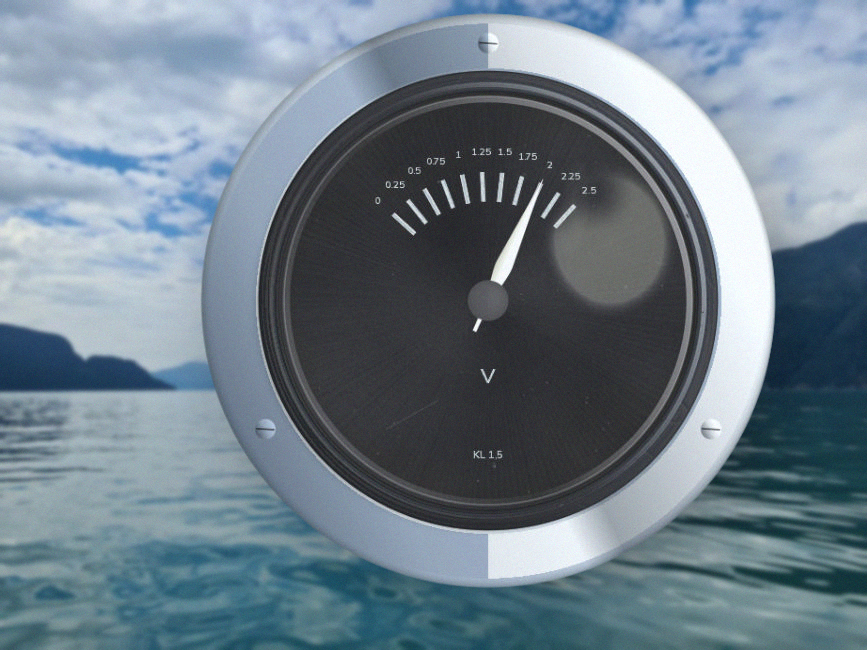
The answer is 2 V
